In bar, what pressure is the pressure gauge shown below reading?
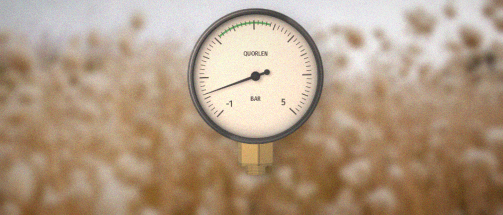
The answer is -0.4 bar
